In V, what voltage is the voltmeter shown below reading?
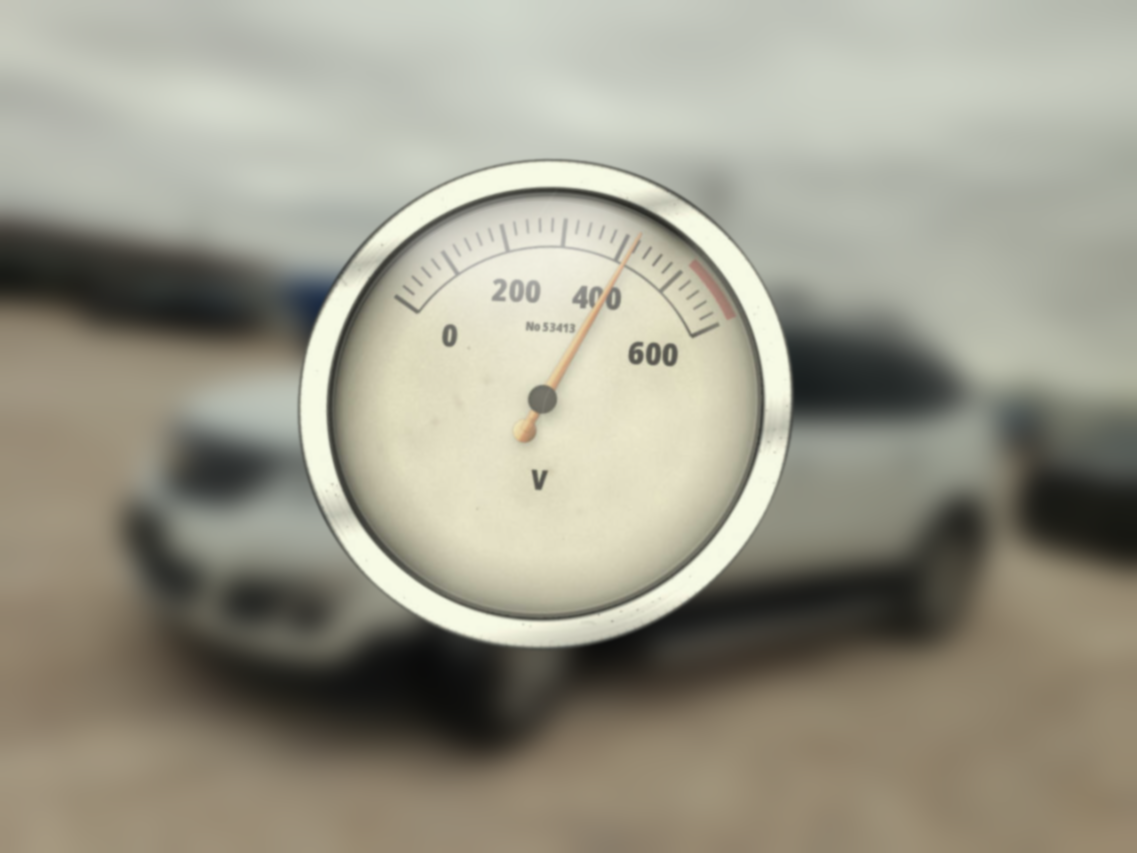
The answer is 420 V
